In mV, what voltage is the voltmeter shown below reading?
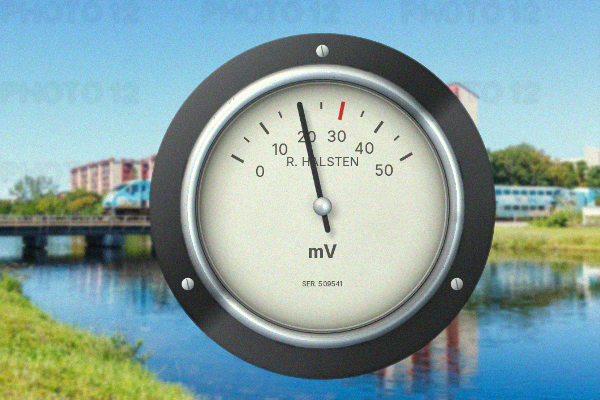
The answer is 20 mV
